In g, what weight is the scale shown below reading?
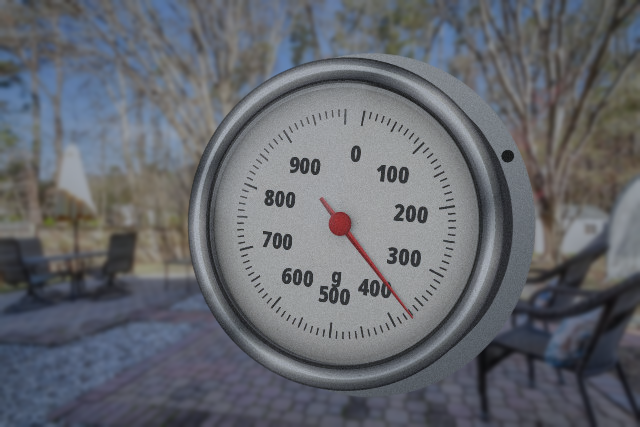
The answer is 370 g
